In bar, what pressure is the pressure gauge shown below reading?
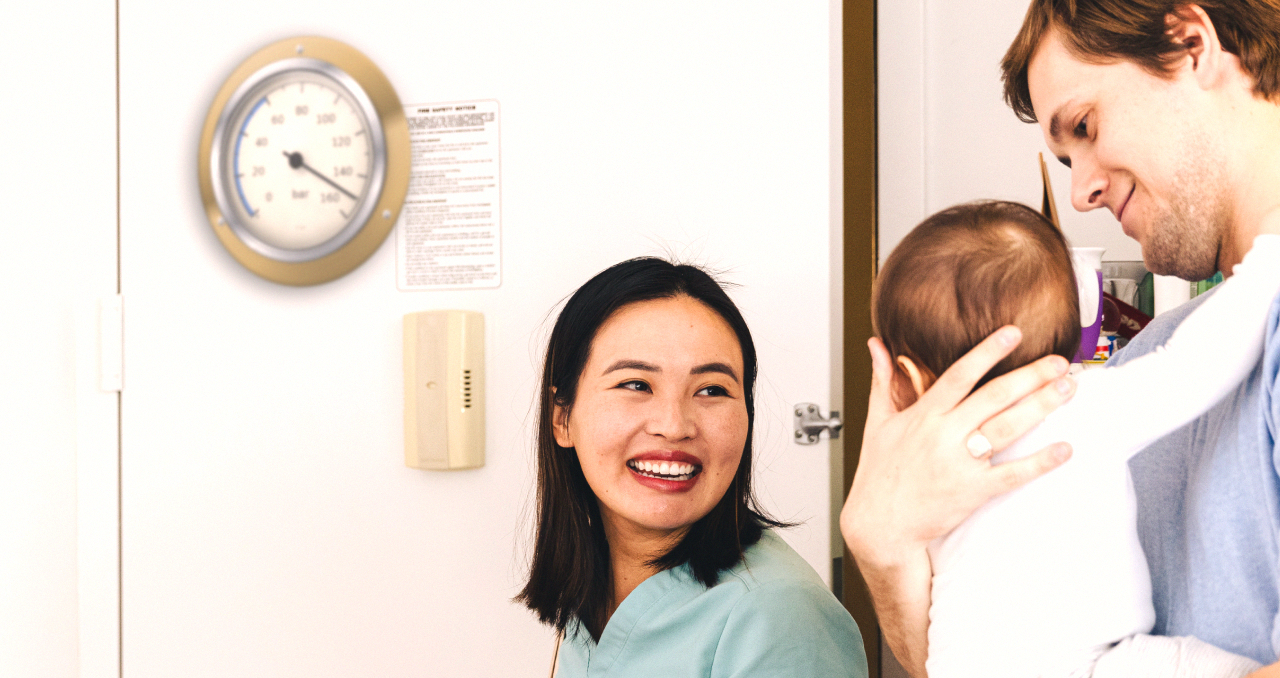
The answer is 150 bar
